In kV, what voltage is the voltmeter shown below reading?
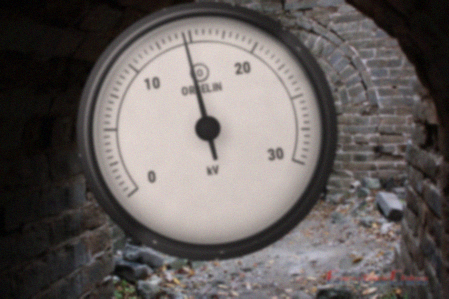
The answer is 14.5 kV
